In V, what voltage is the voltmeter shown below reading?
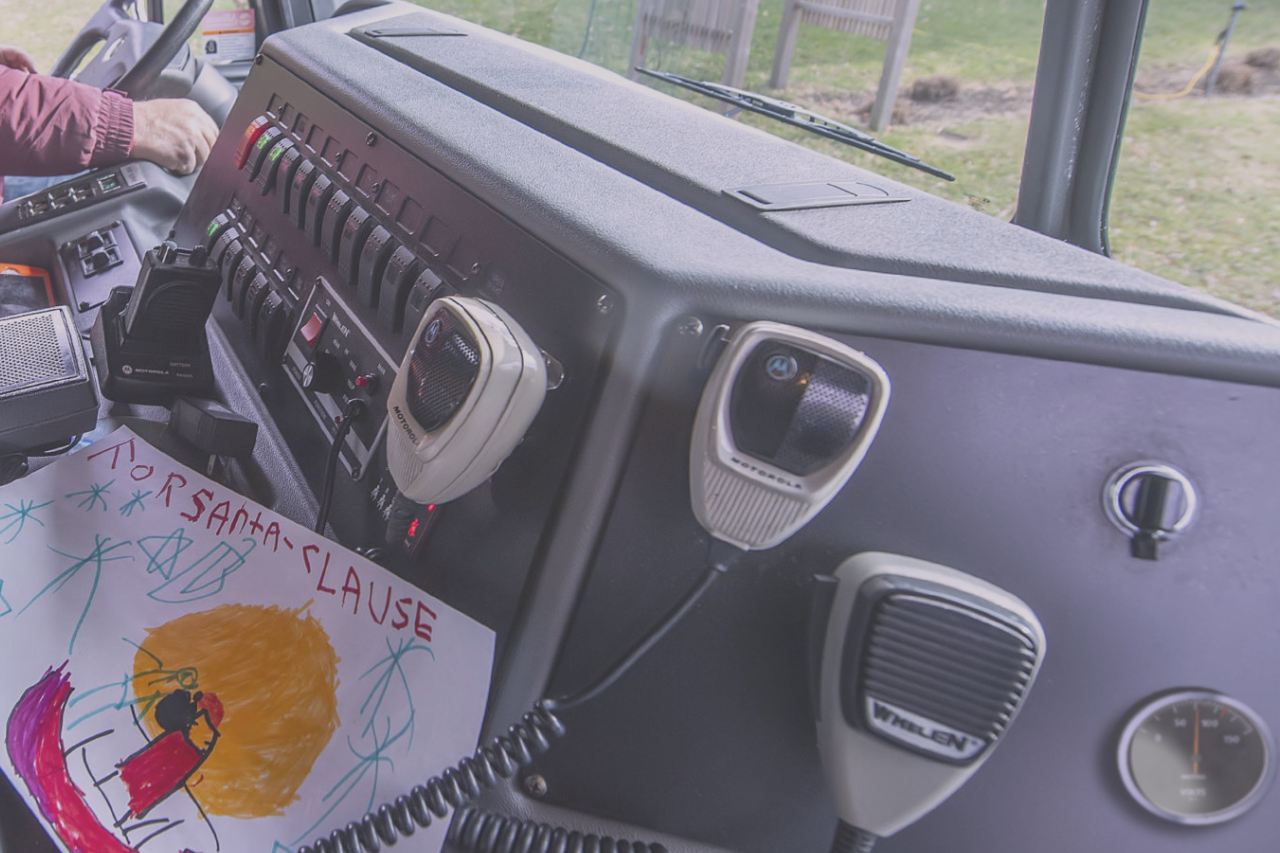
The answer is 75 V
